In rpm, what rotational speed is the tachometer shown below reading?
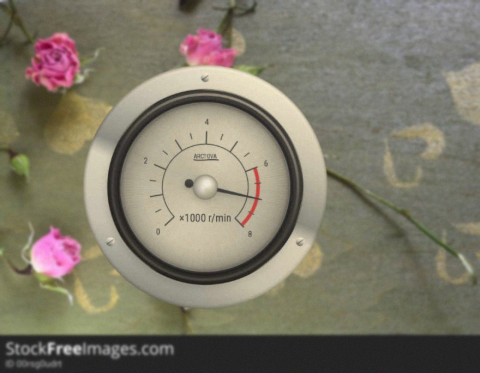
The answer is 7000 rpm
